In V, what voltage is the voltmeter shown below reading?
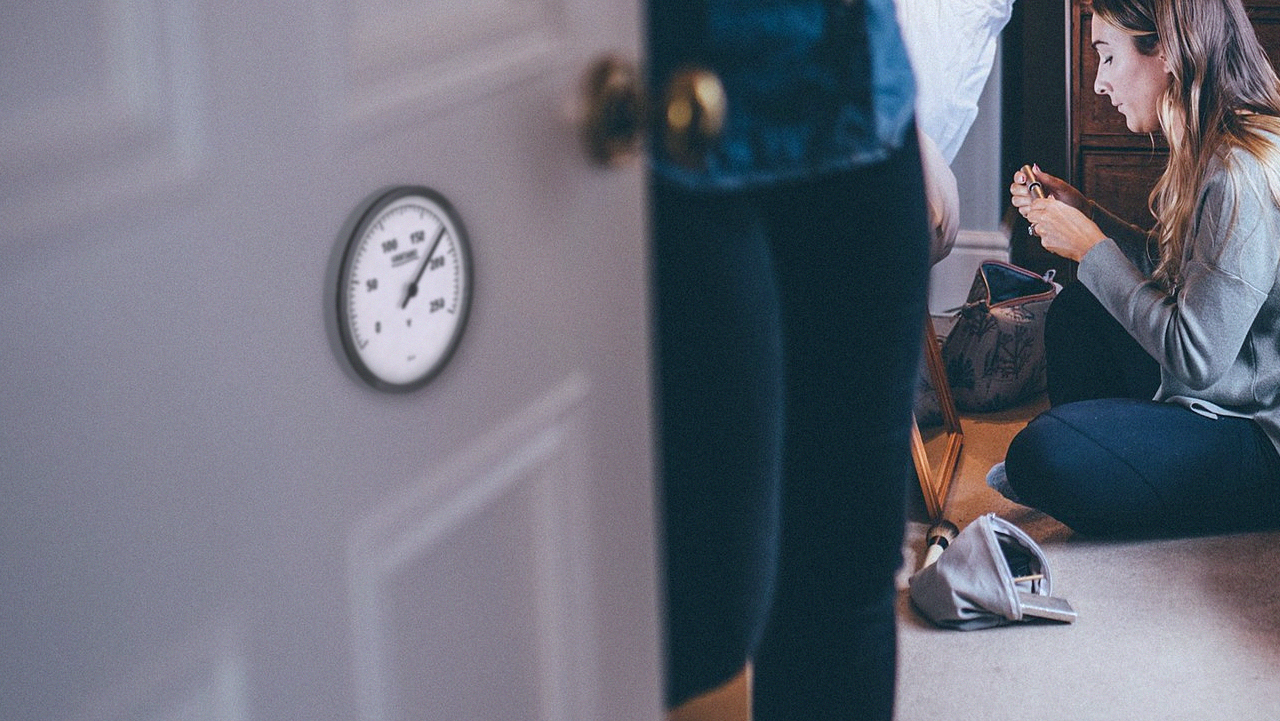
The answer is 175 V
